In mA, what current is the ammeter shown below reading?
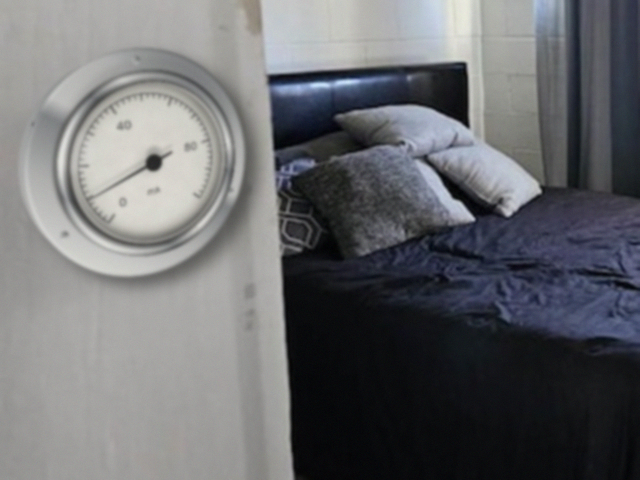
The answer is 10 mA
